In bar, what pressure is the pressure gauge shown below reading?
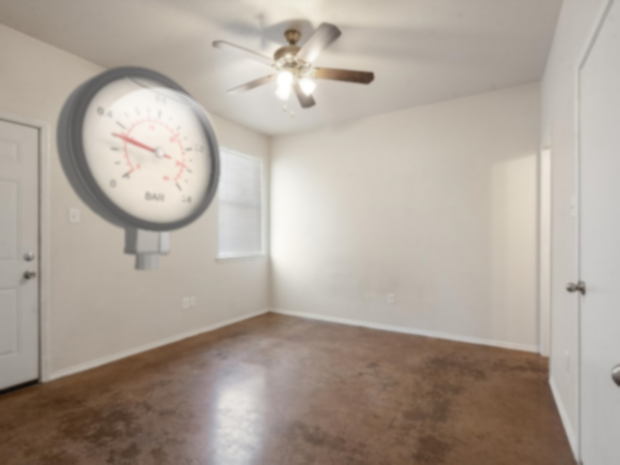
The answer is 0.3 bar
